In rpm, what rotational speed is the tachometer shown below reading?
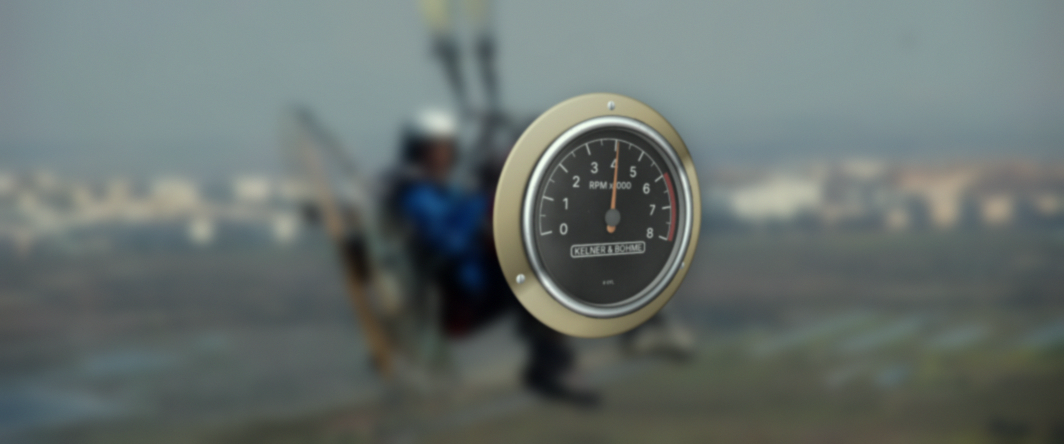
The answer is 4000 rpm
